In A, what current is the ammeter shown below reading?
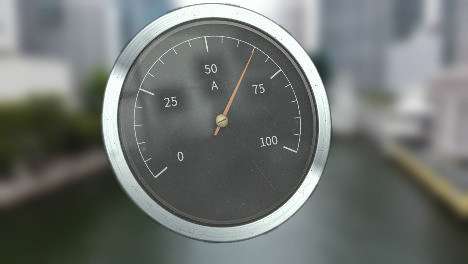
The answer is 65 A
